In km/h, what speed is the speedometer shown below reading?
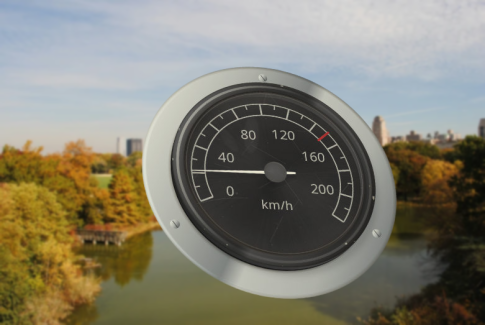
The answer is 20 km/h
